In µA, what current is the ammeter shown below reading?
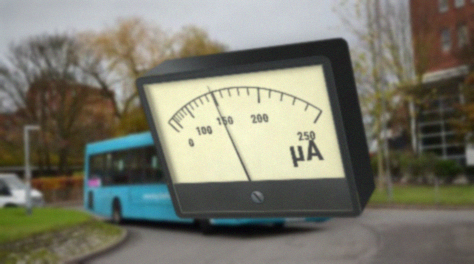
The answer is 150 µA
